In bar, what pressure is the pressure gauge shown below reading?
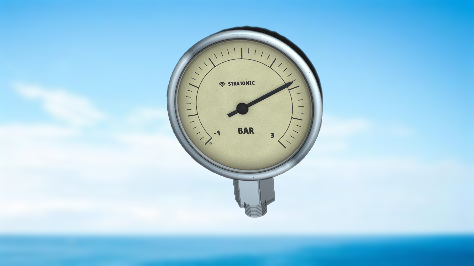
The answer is 1.9 bar
